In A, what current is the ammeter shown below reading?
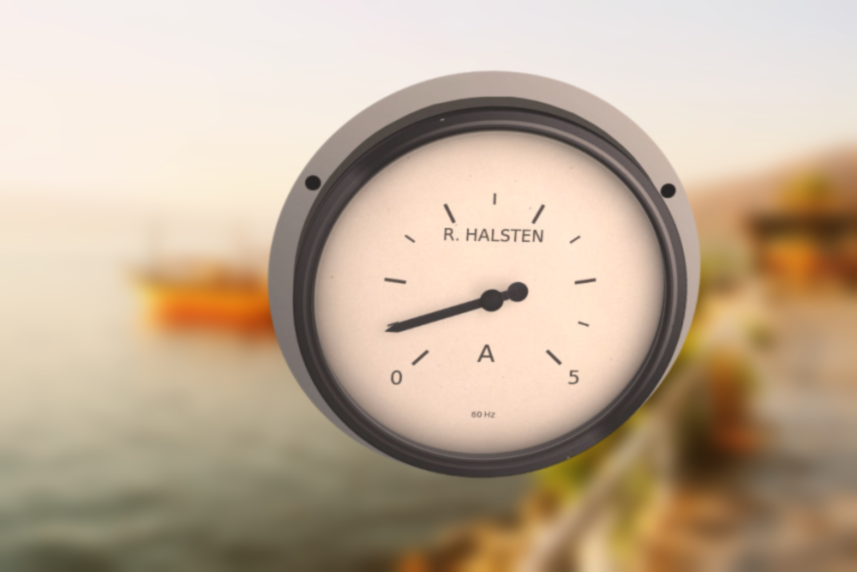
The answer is 0.5 A
